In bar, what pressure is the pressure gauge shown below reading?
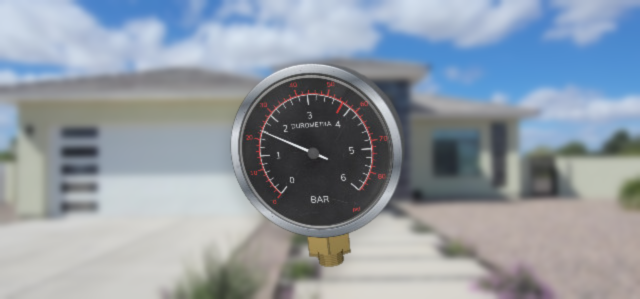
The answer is 1.6 bar
